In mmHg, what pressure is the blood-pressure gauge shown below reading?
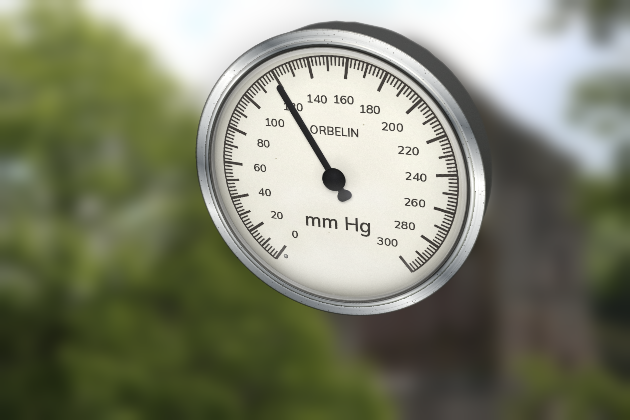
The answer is 120 mmHg
